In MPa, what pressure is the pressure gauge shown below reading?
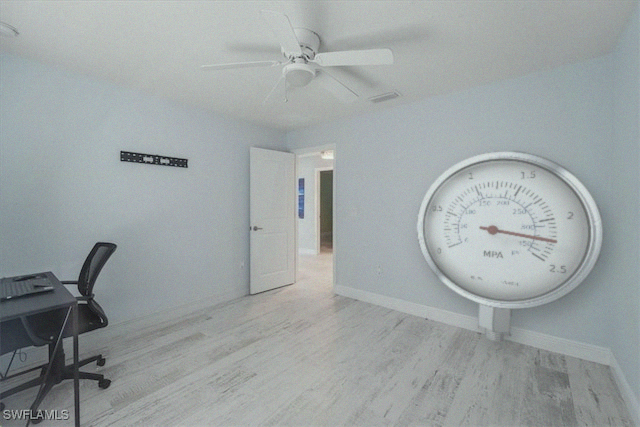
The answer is 2.25 MPa
